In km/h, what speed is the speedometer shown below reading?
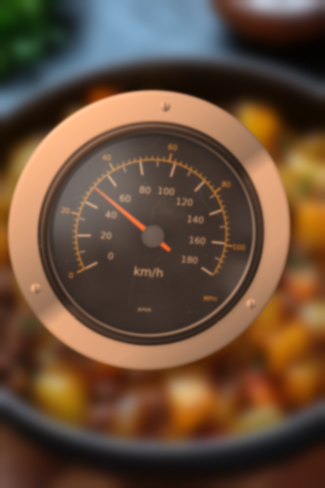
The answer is 50 km/h
